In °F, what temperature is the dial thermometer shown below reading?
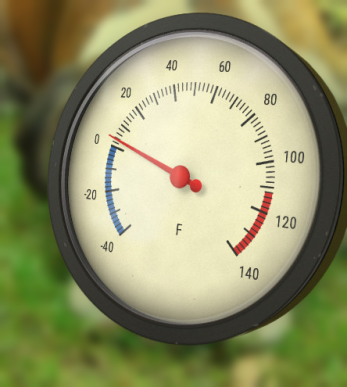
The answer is 4 °F
